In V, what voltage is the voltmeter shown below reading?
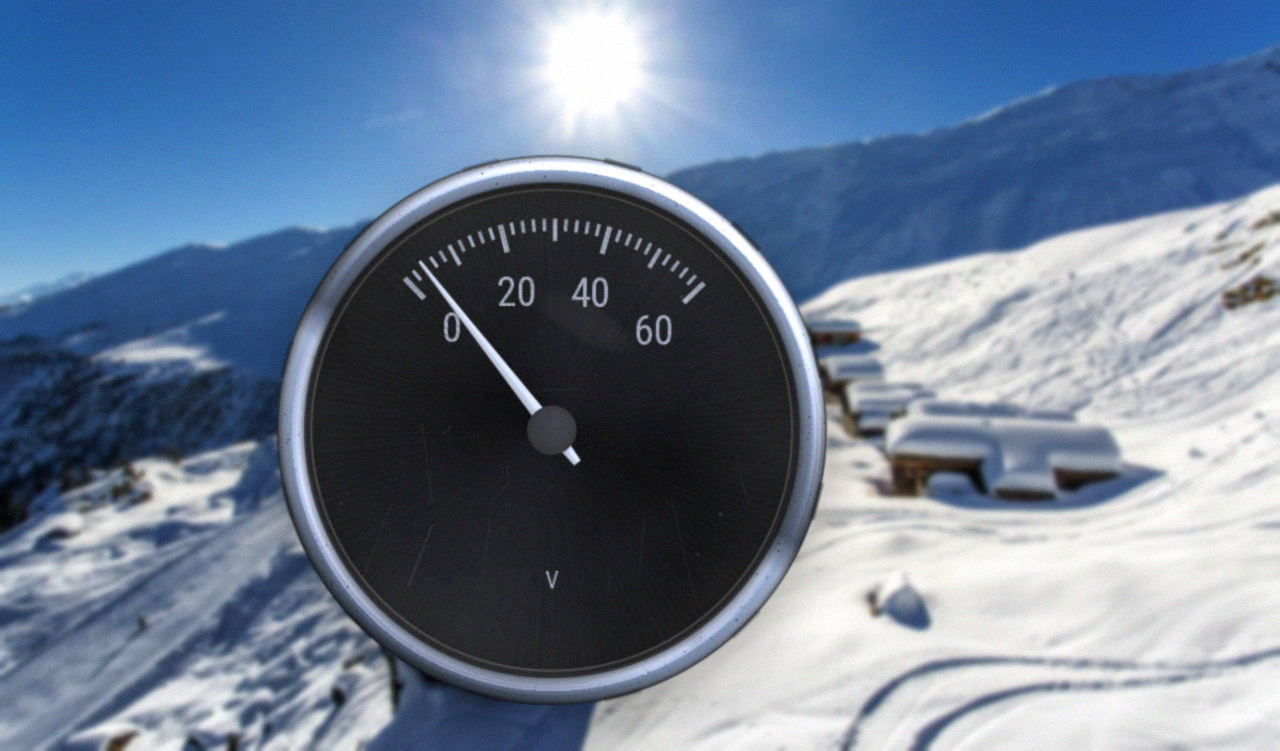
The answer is 4 V
